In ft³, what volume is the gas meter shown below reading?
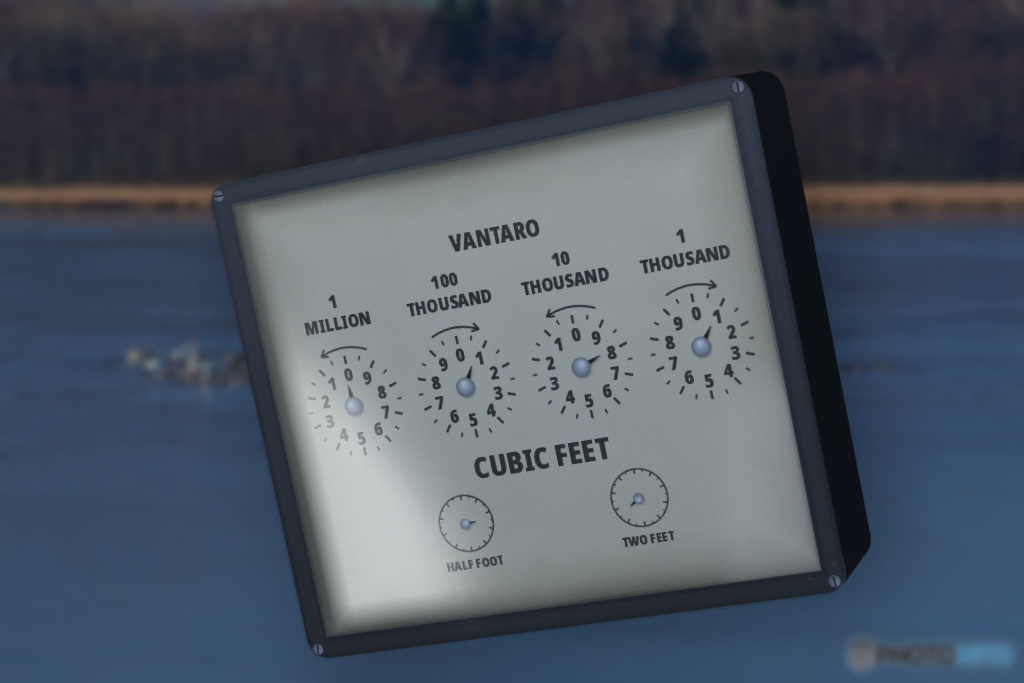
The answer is 8100 ft³
